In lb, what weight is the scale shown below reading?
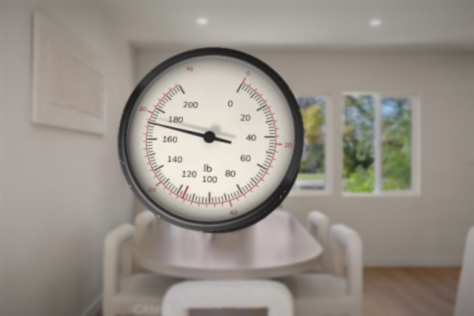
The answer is 170 lb
